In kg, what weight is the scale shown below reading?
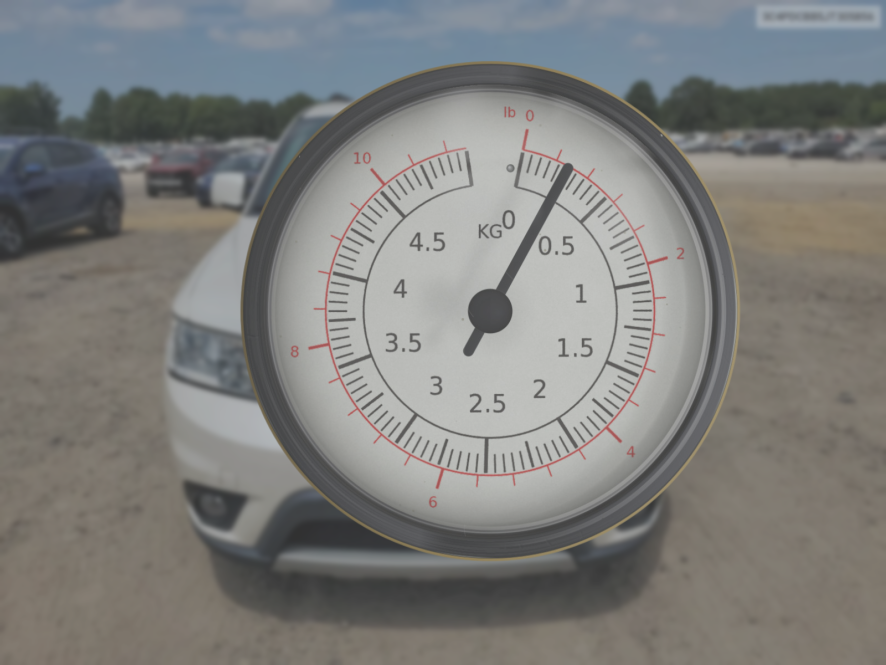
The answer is 0.25 kg
